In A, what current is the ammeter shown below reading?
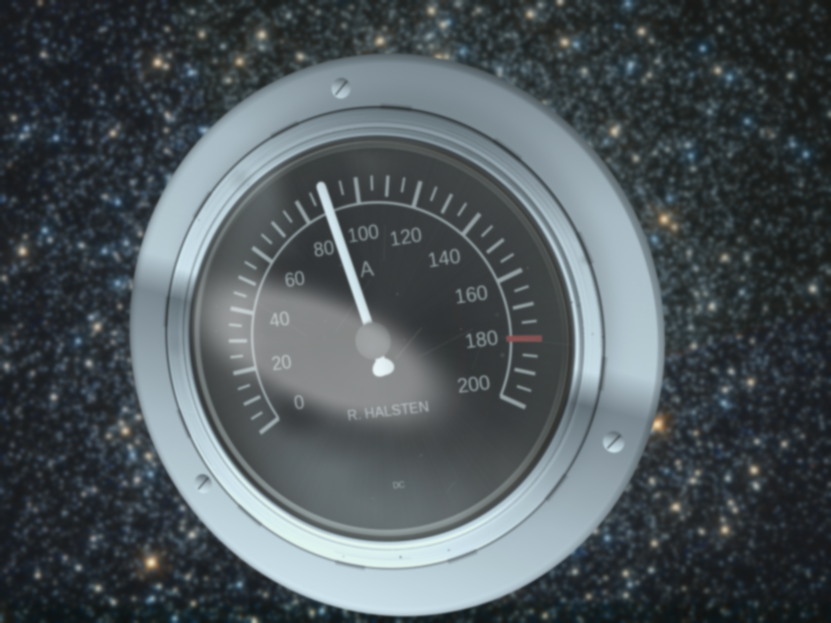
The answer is 90 A
